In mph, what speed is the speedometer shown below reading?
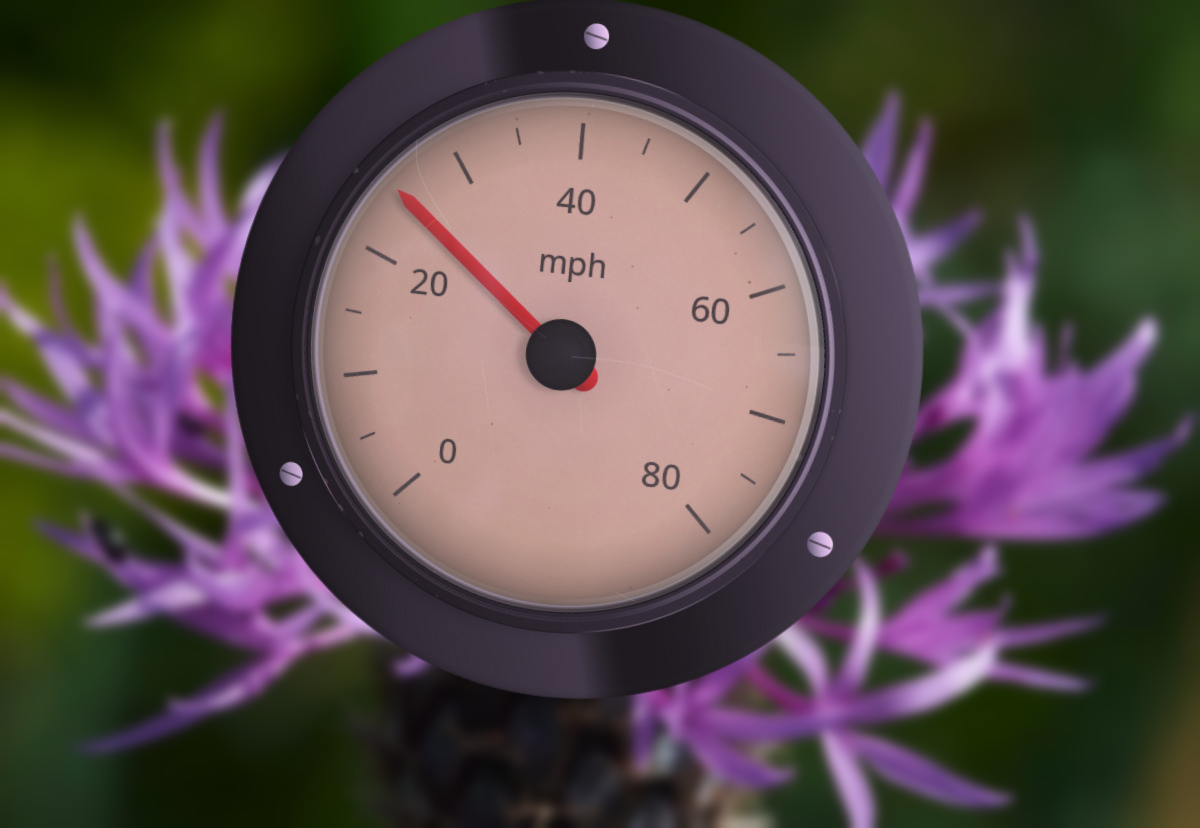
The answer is 25 mph
